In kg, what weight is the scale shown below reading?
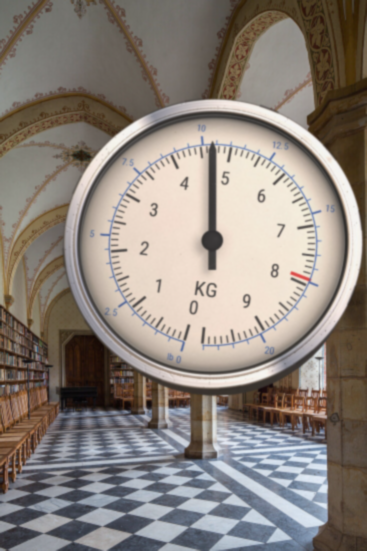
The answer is 4.7 kg
